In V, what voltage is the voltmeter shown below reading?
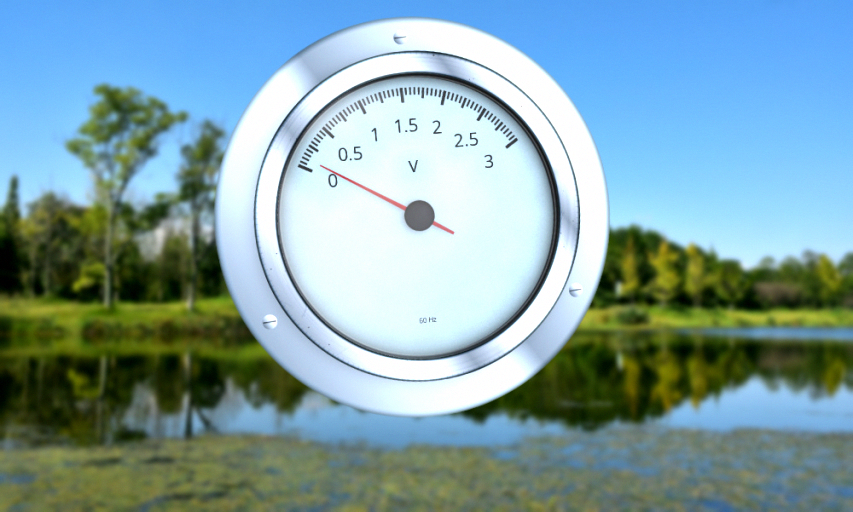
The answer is 0.1 V
